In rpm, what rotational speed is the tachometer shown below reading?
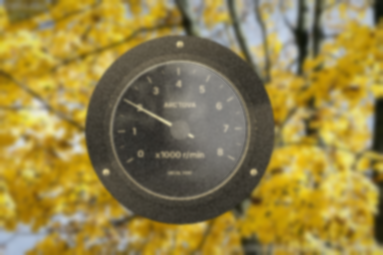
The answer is 2000 rpm
